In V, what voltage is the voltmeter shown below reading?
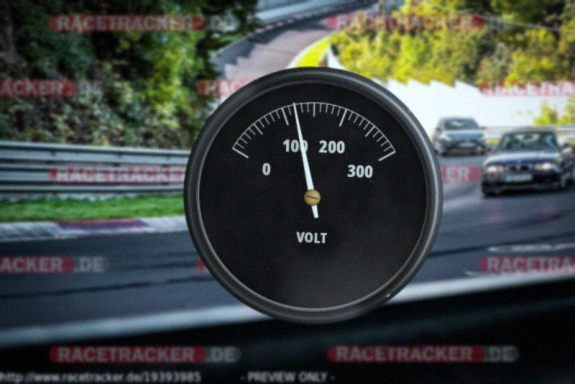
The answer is 120 V
